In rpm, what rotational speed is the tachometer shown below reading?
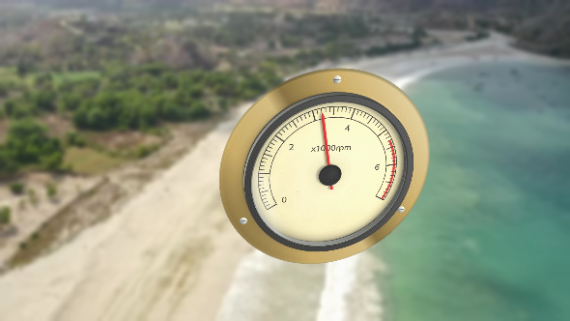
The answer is 3200 rpm
